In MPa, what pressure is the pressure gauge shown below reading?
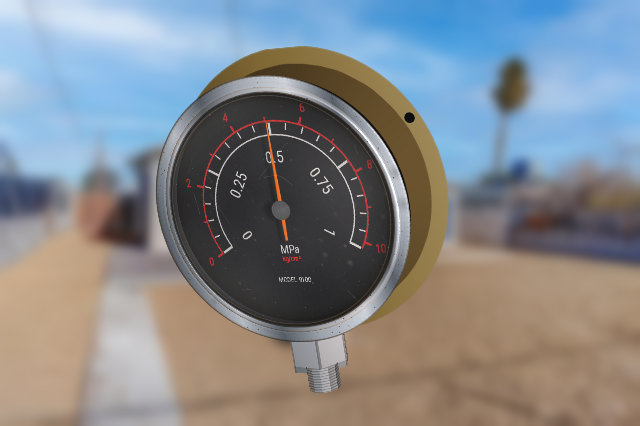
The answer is 0.5 MPa
